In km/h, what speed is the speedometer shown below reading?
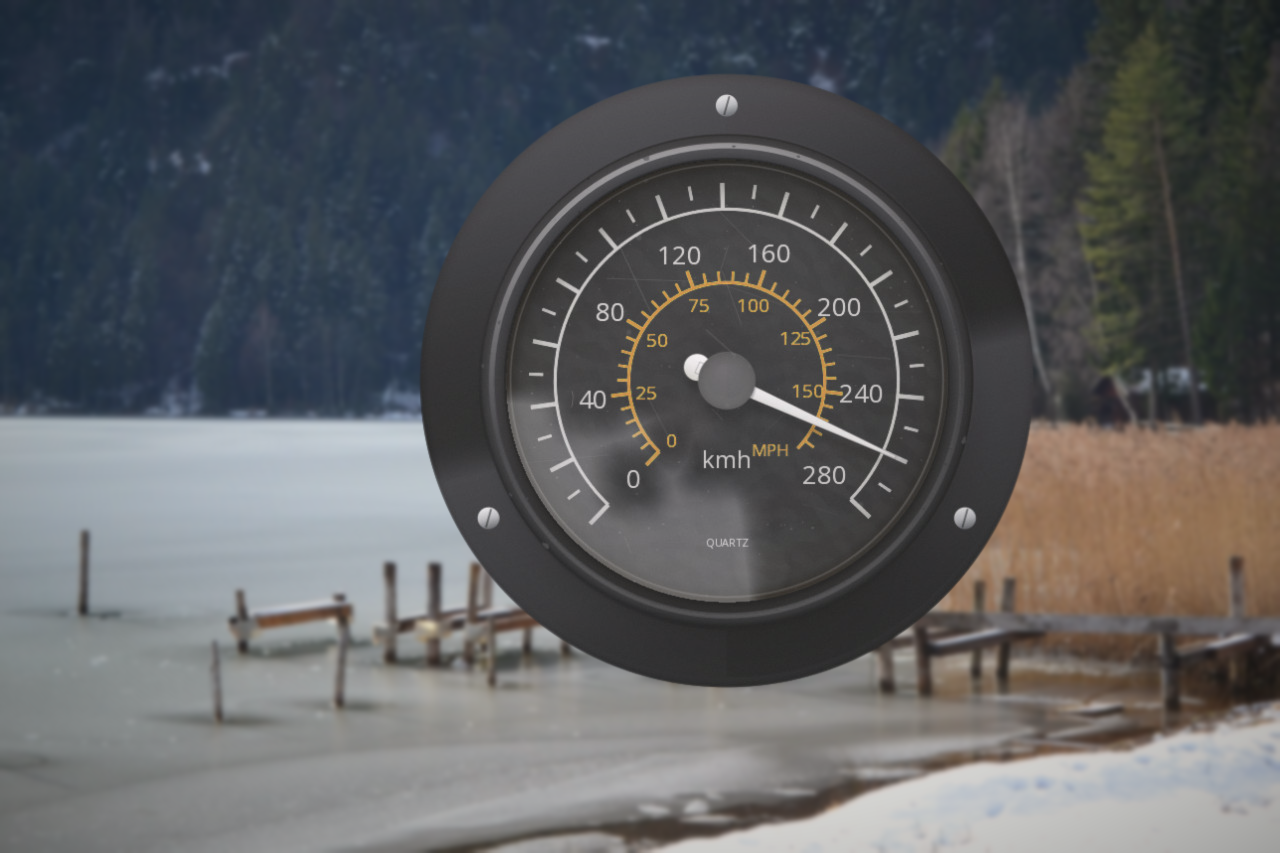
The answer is 260 km/h
